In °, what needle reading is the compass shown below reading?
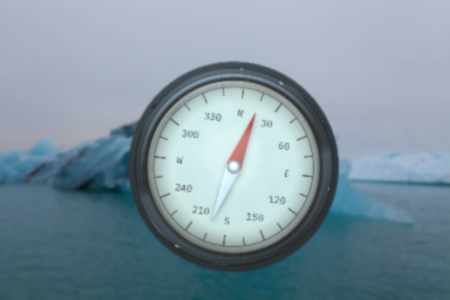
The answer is 15 °
